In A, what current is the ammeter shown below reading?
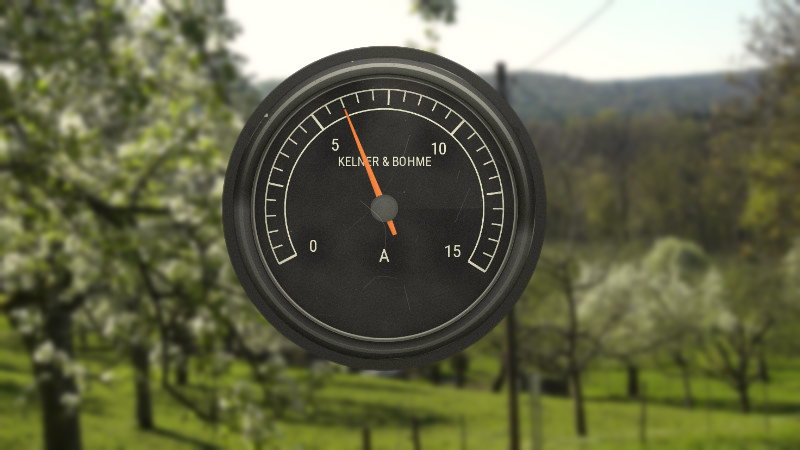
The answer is 6 A
